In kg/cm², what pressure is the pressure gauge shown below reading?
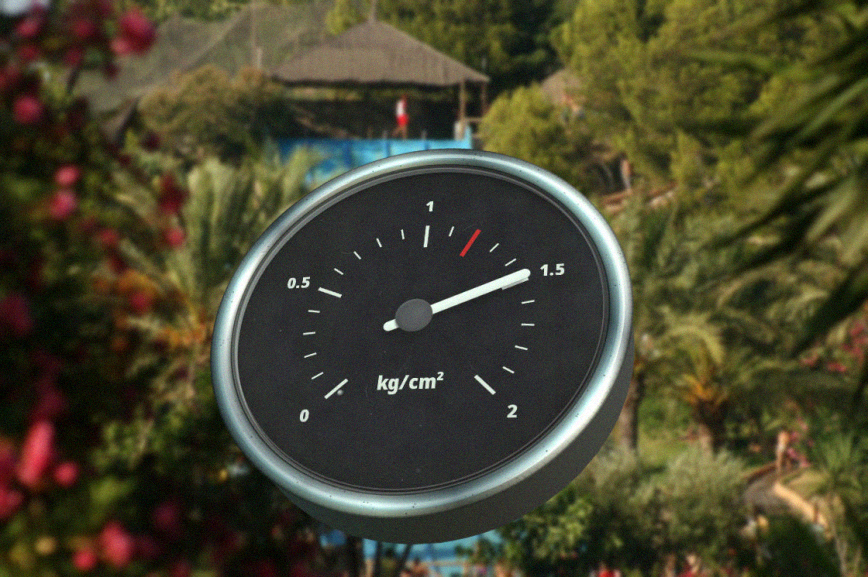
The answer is 1.5 kg/cm²
